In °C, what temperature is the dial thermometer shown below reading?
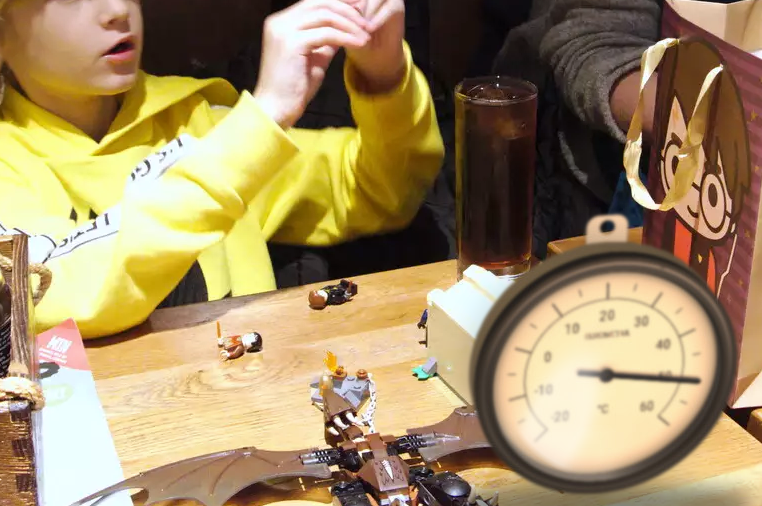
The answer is 50 °C
